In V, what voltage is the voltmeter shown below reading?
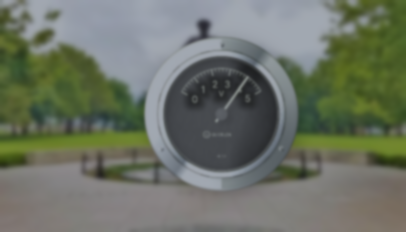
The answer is 4 V
